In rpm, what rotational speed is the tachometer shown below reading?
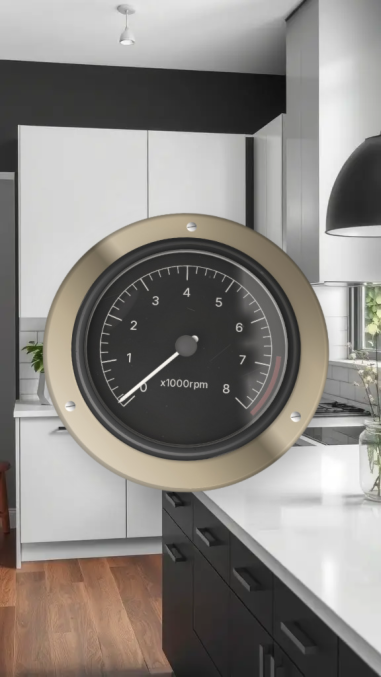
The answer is 100 rpm
